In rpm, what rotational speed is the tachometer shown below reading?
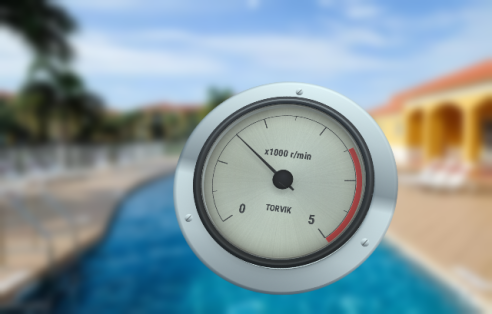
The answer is 1500 rpm
